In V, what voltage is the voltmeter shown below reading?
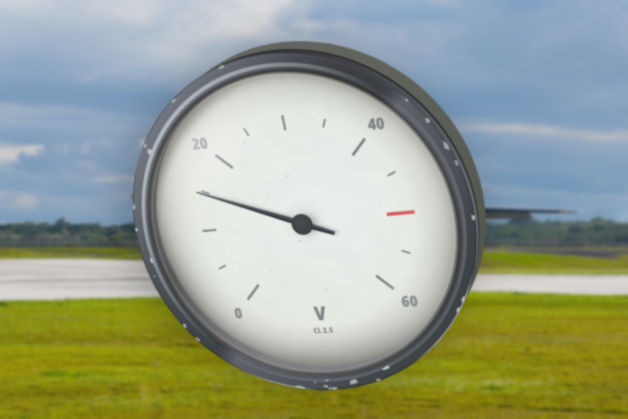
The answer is 15 V
